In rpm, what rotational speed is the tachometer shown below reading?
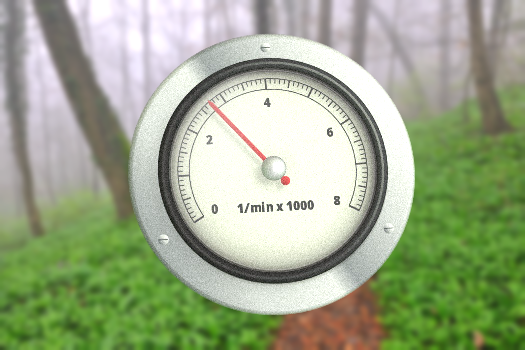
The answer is 2700 rpm
